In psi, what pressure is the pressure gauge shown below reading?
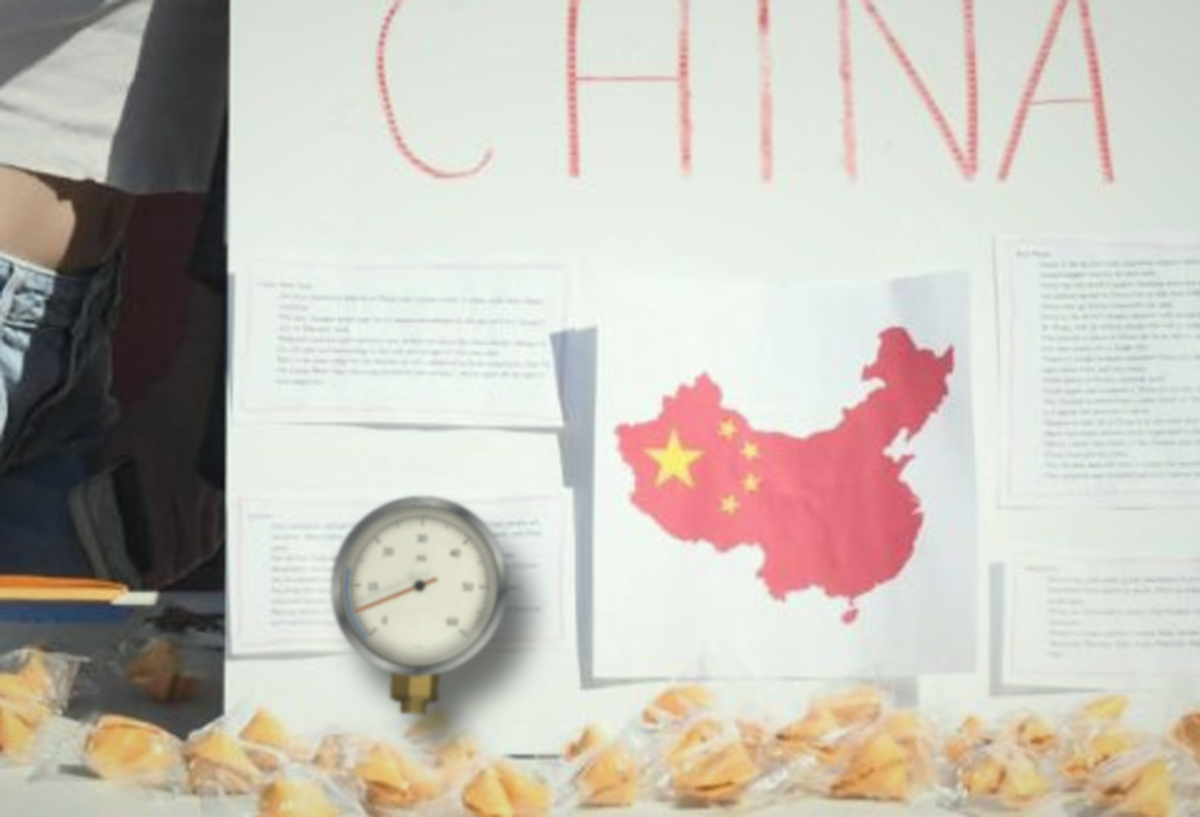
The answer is 5 psi
